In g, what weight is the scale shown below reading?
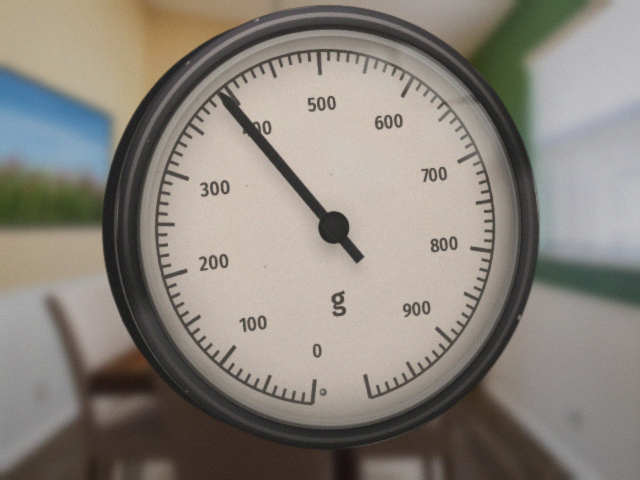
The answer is 390 g
